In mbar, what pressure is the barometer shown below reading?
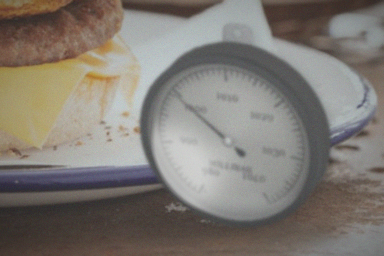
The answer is 1000 mbar
